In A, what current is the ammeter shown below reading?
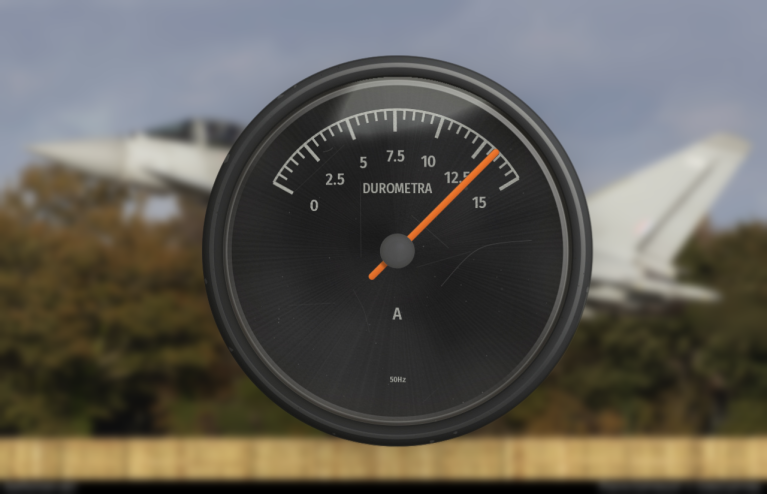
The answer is 13.25 A
